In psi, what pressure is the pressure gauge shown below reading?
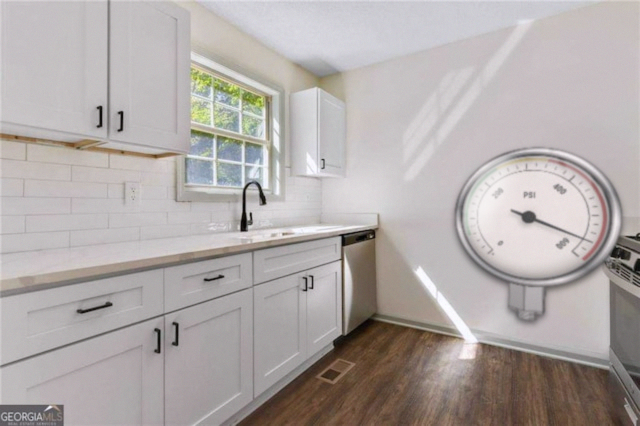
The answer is 560 psi
